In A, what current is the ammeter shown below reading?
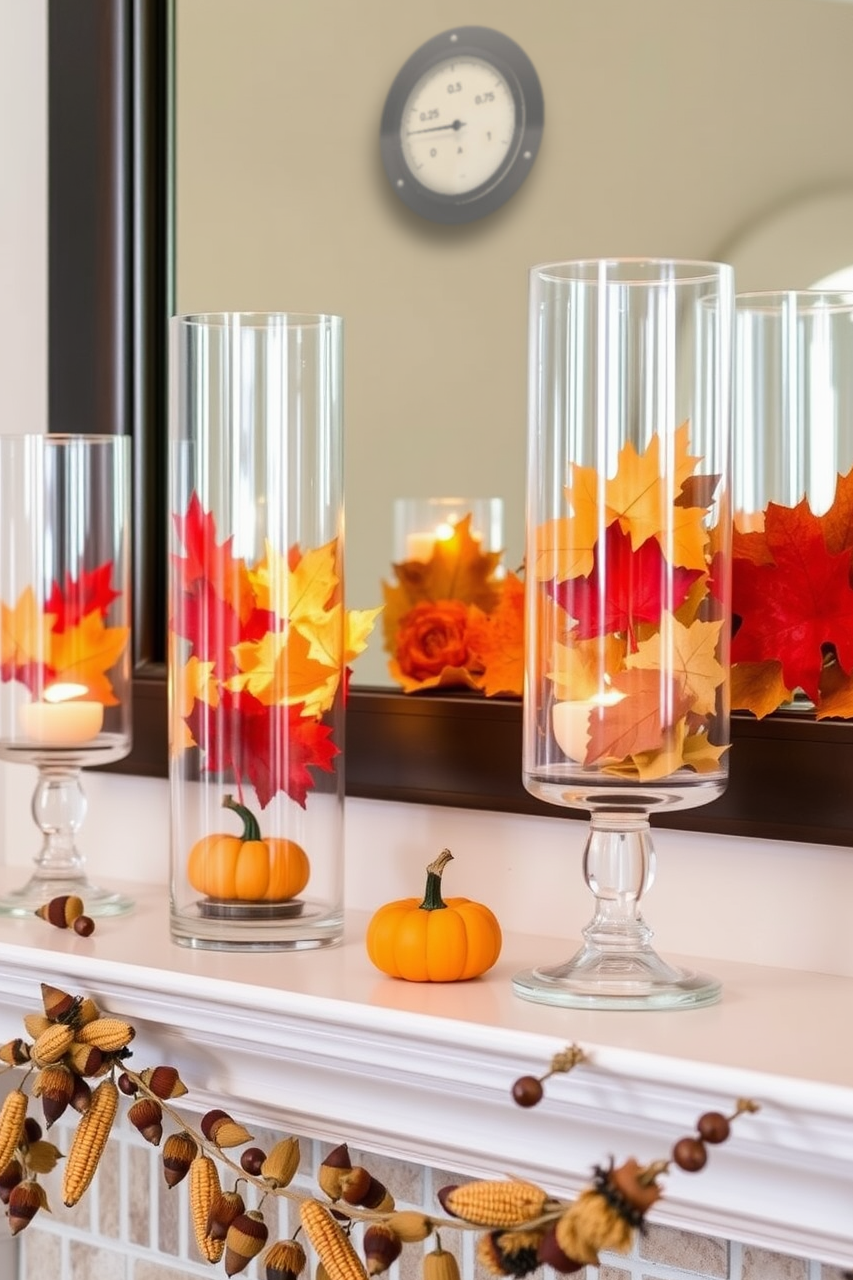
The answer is 0.15 A
